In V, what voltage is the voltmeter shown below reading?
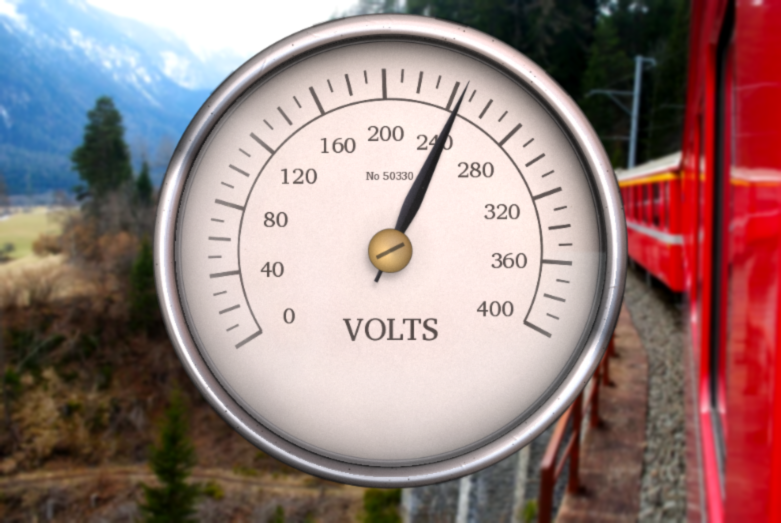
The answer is 245 V
